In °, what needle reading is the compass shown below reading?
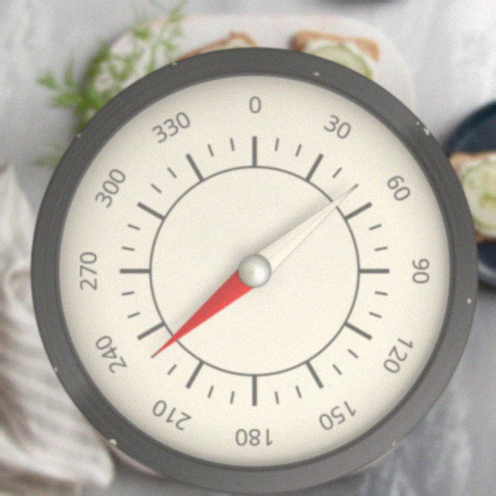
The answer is 230 °
